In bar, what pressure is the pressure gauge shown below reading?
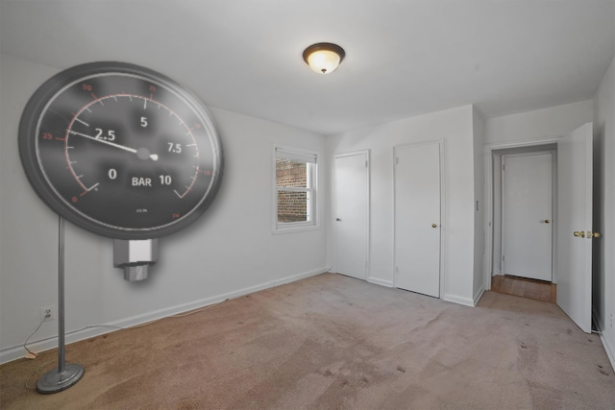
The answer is 2 bar
